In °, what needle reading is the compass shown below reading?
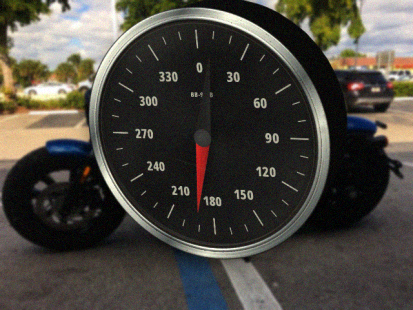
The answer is 190 °
